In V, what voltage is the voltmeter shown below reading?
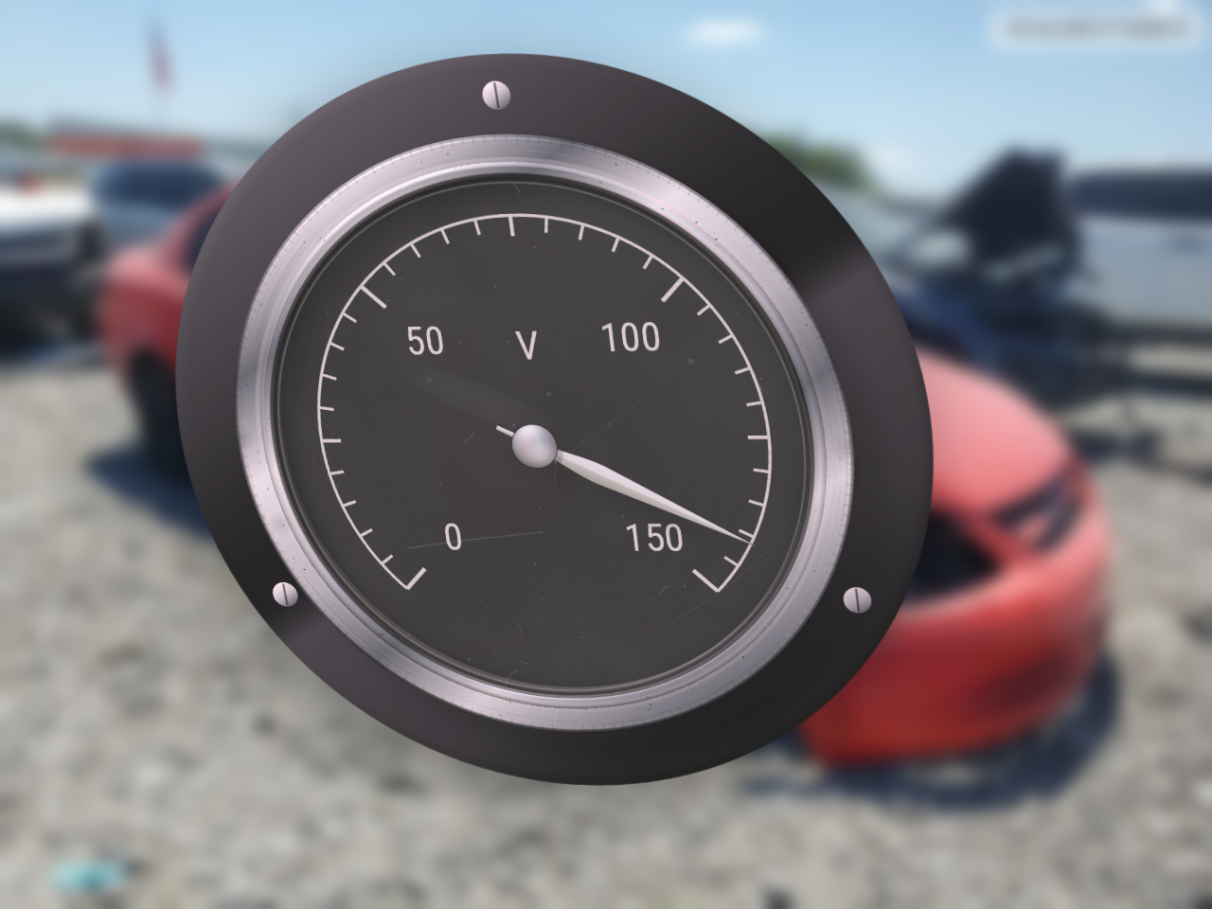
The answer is 140 V
